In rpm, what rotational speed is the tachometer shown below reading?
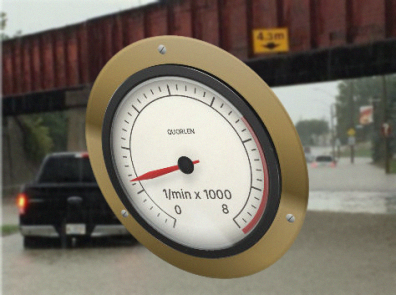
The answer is 1300 rpm
